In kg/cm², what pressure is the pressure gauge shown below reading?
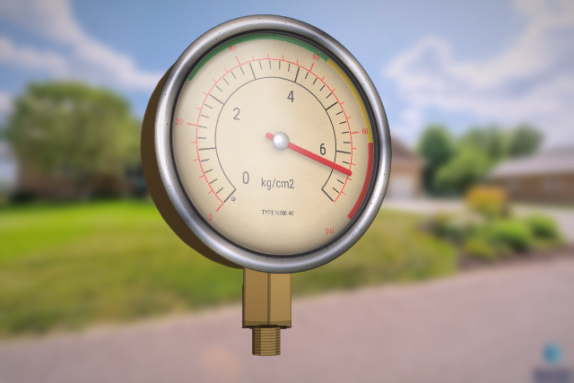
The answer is 6.4 kg/cm²
